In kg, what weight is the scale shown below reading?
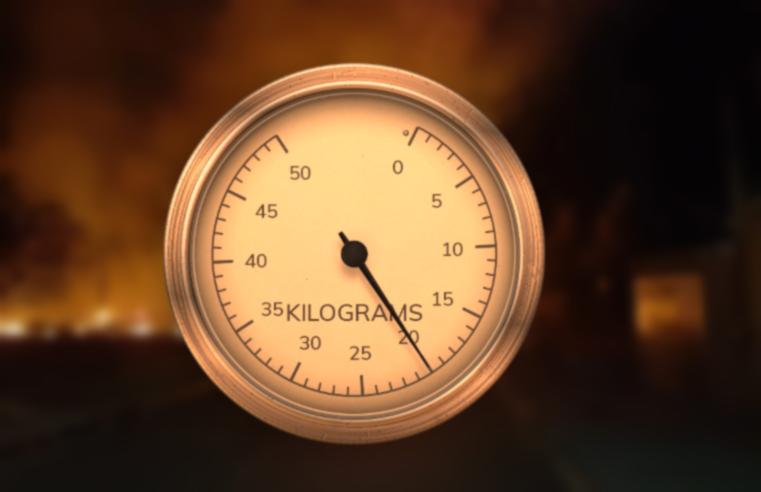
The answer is 20 kg
